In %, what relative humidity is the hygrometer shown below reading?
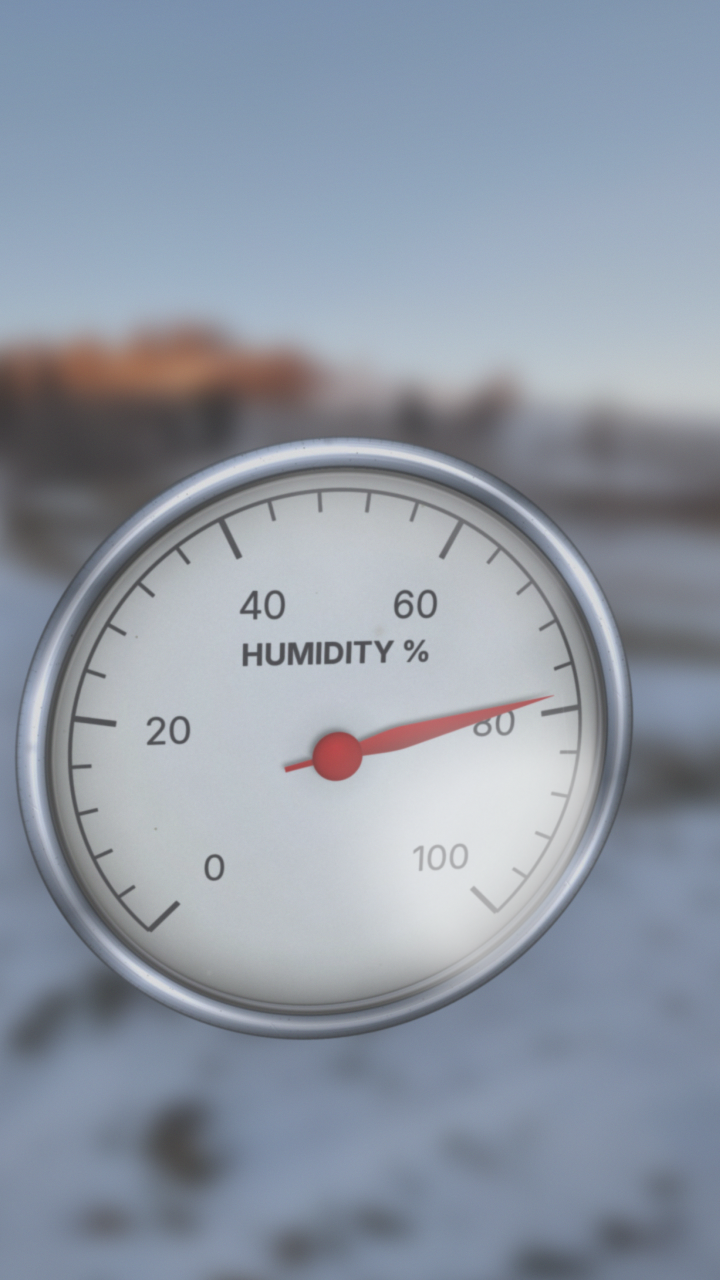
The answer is 78 %
